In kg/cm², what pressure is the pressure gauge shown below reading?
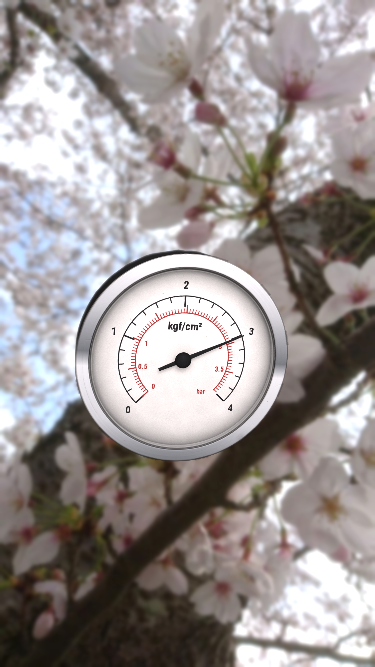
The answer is 3 kg/cm²
